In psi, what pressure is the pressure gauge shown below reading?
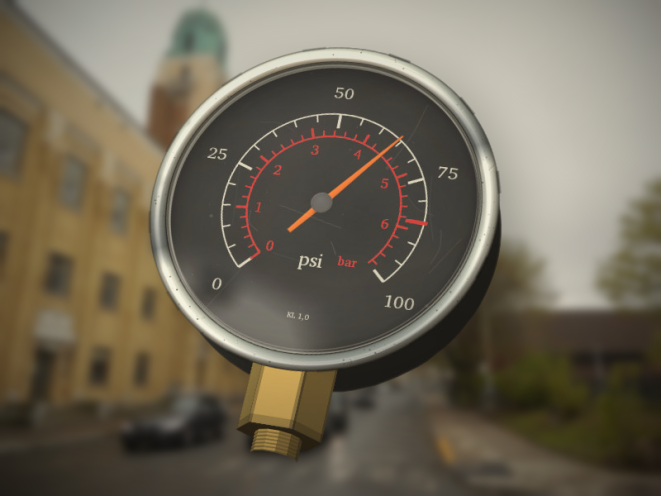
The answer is 65 psi
